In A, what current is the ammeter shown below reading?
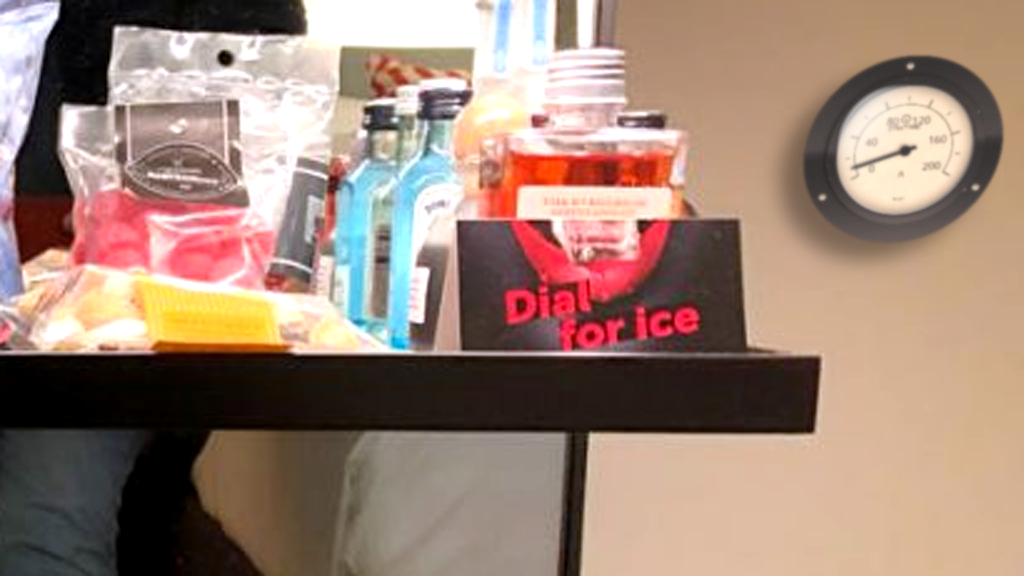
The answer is 10 A
